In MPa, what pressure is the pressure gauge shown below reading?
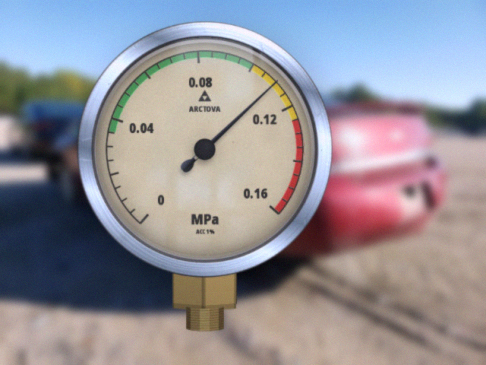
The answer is 0.11 MPa
